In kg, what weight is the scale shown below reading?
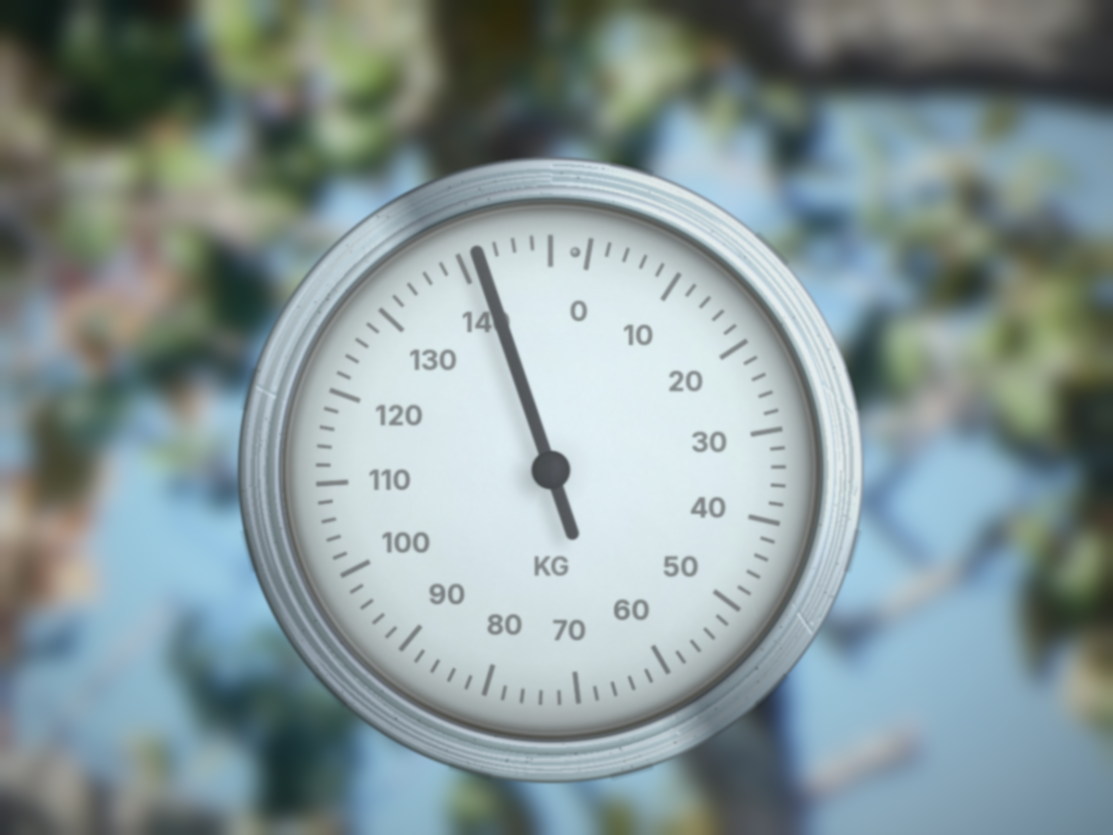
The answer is 142 kg
